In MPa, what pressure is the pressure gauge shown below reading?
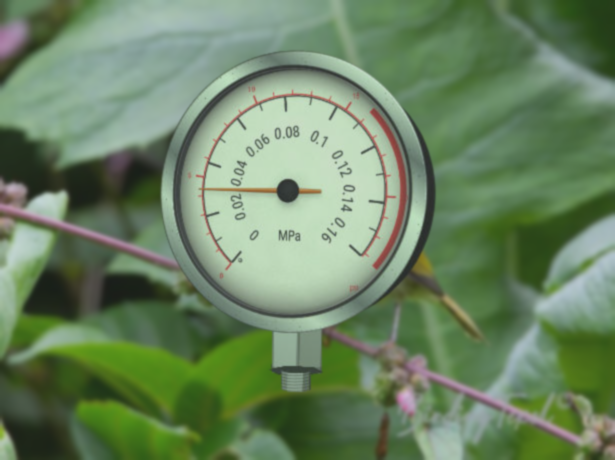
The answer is 0.03 MPa
